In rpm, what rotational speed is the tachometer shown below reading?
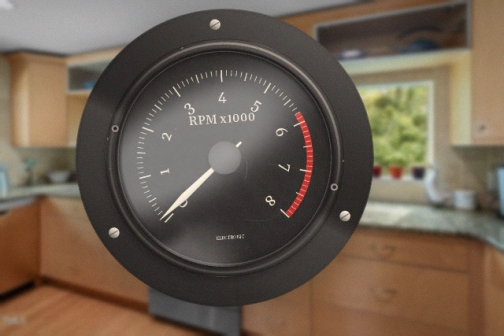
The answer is 100 rpm
